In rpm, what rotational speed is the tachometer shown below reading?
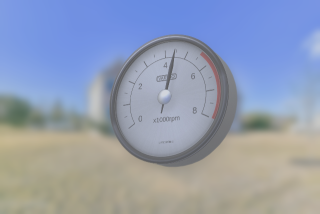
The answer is 4500 rpm
